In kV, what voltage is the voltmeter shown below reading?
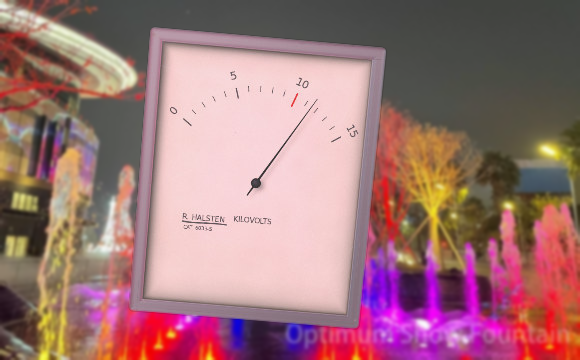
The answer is 11.5 kV
